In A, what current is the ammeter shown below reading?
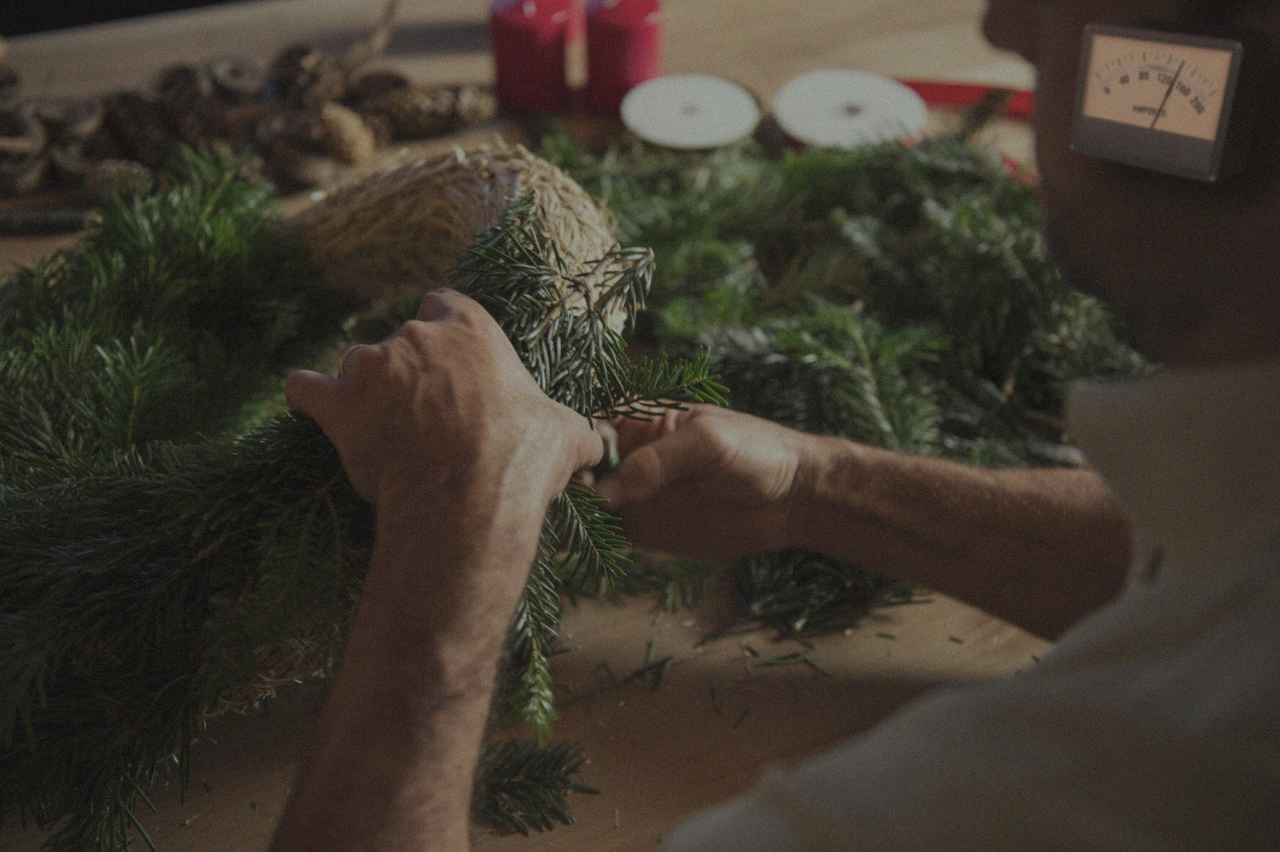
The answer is 140 A
